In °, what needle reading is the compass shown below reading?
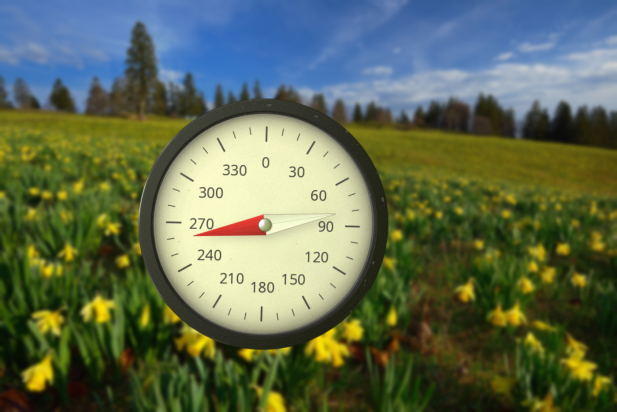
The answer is 260 °
